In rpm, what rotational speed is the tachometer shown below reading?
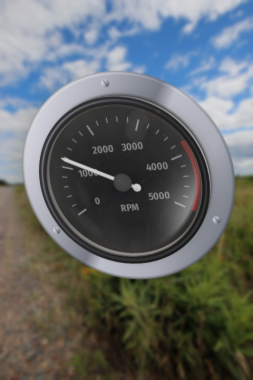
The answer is 1200 rpm
